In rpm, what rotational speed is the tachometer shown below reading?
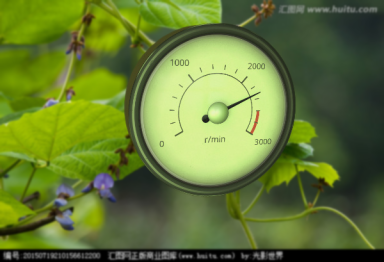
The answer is 2300 rpm
